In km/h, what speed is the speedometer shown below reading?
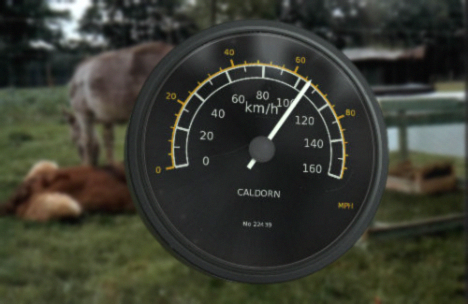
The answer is 105 km/h
